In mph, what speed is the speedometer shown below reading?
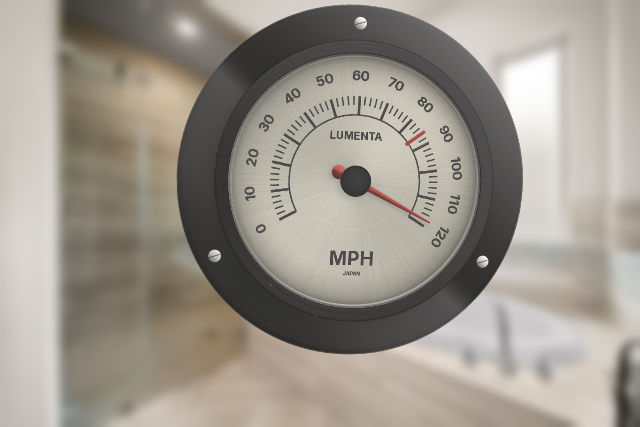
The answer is 118 mph
